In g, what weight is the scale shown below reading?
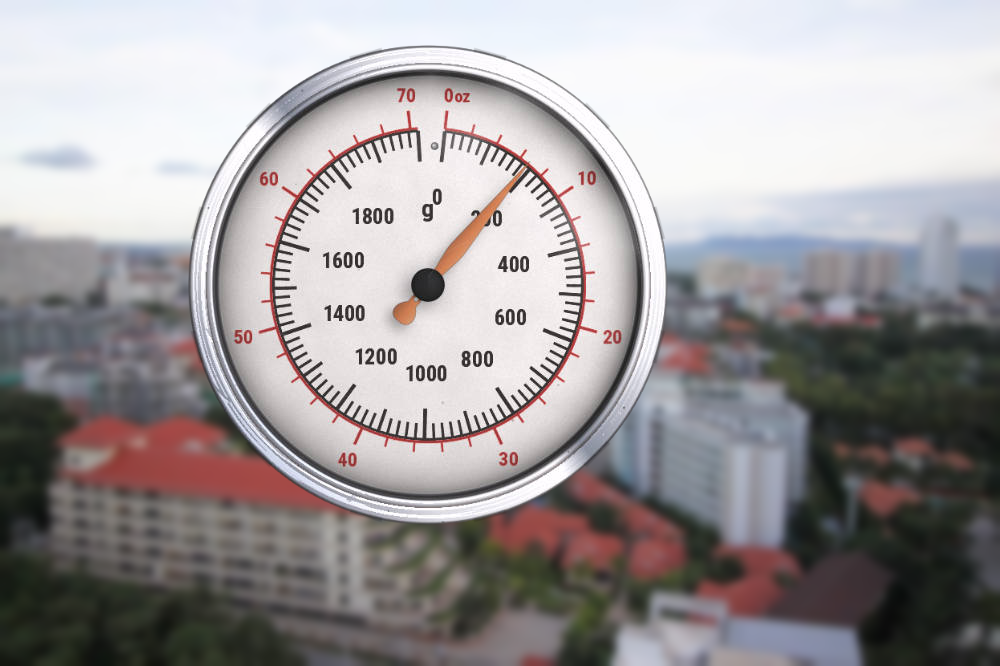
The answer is 190 g
